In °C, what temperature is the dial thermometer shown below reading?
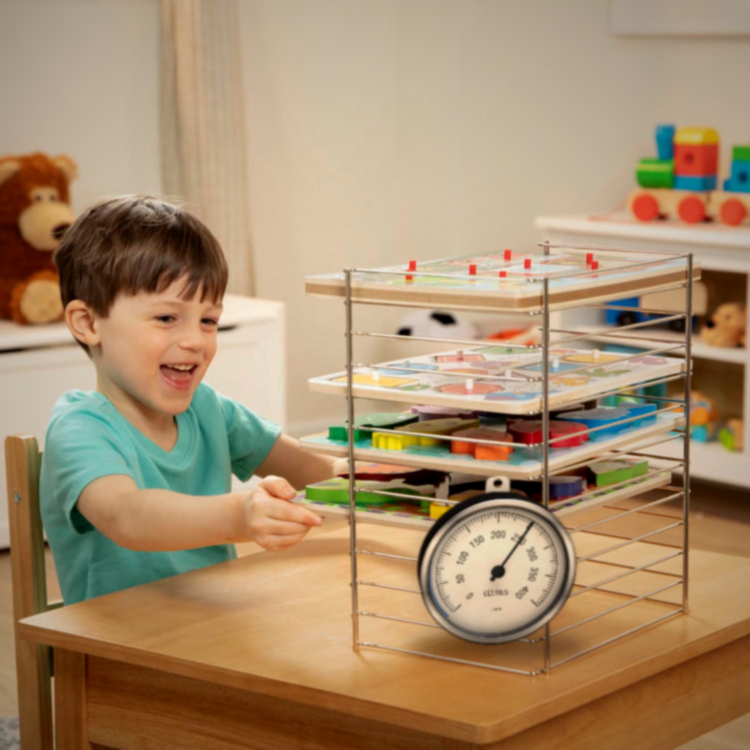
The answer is 250 °C
